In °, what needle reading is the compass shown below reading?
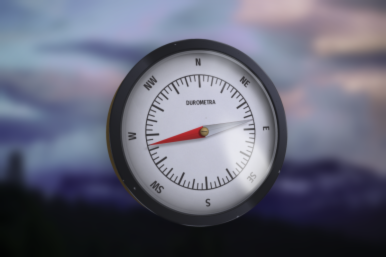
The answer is 260 °
